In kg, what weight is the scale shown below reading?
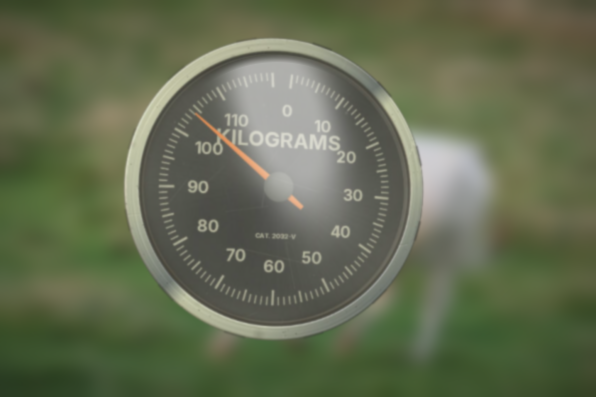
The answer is 104 kg
